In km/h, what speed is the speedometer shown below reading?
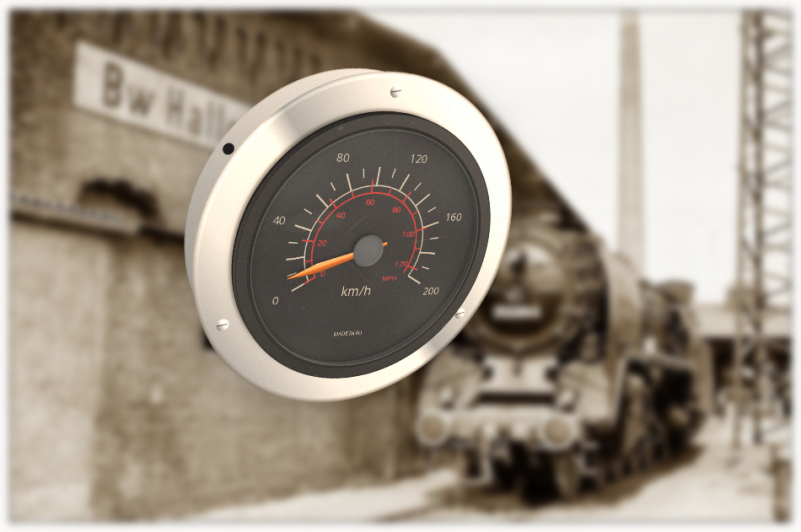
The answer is 10 km/h
